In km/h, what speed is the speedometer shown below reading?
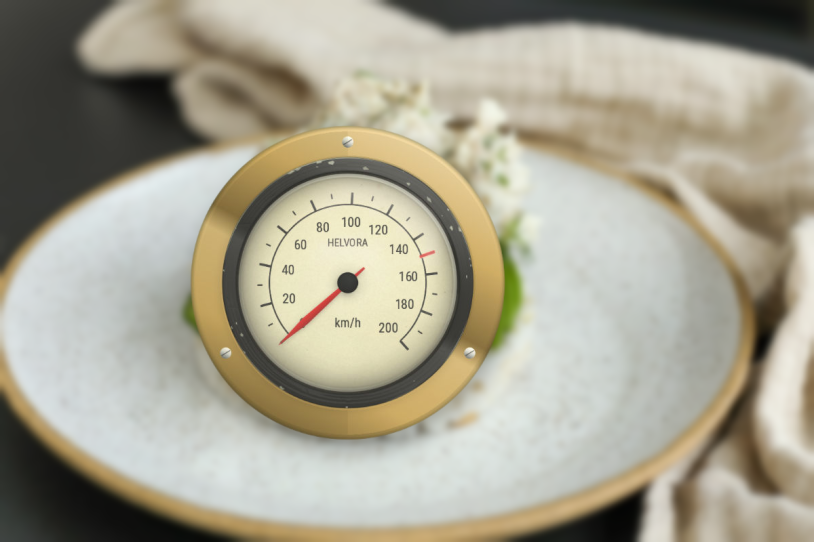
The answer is 0 km/h
